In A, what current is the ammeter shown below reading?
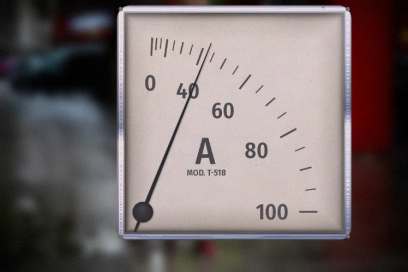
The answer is 42.5 A
